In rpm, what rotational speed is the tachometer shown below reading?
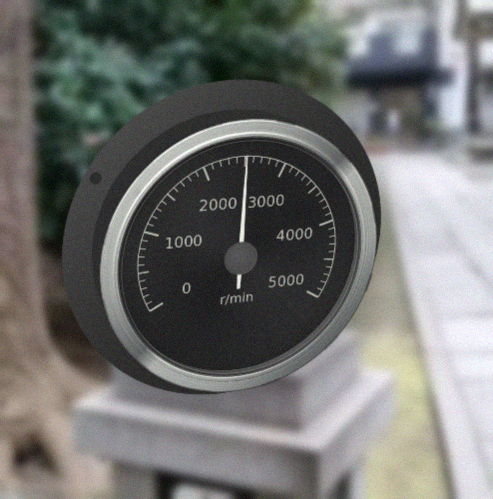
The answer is 2500 rpm
